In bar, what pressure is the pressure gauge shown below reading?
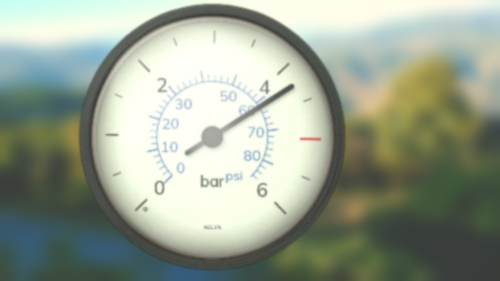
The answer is 4.25 bar
